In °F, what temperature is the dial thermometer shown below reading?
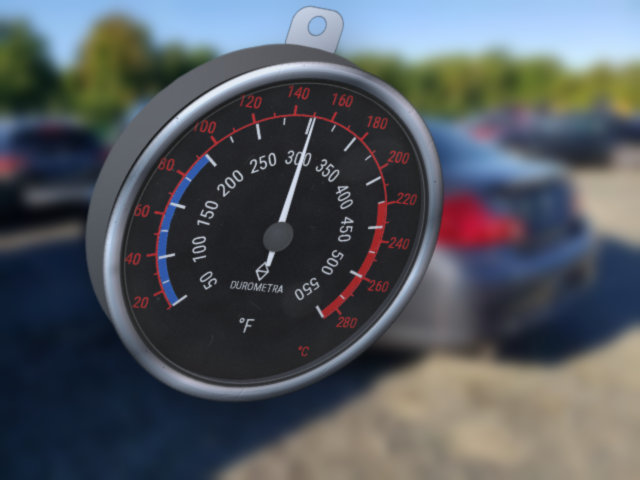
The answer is 300 °F
